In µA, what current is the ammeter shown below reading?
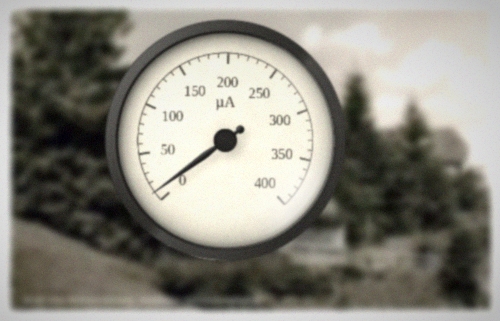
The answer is 10 µA
